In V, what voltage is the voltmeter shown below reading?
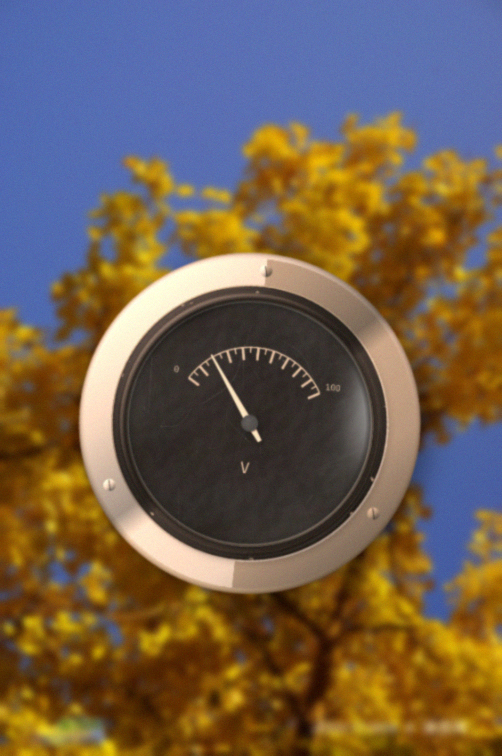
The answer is 20 V
